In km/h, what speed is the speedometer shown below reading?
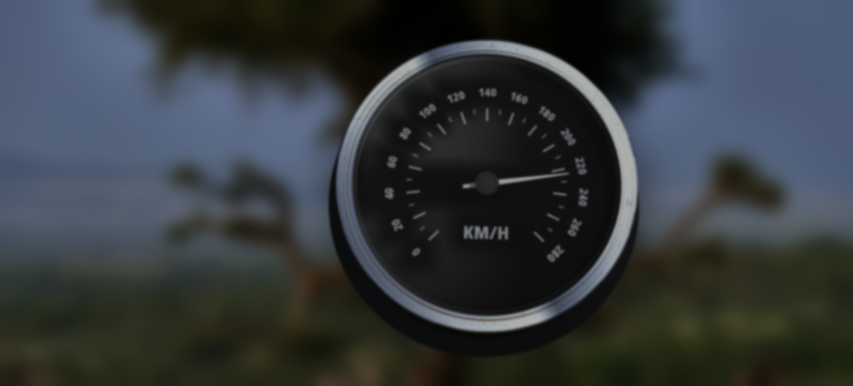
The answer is 225 km/h
